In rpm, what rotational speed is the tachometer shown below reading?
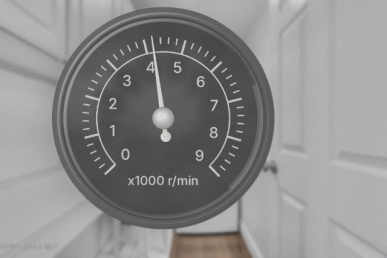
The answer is 4200 rpm
